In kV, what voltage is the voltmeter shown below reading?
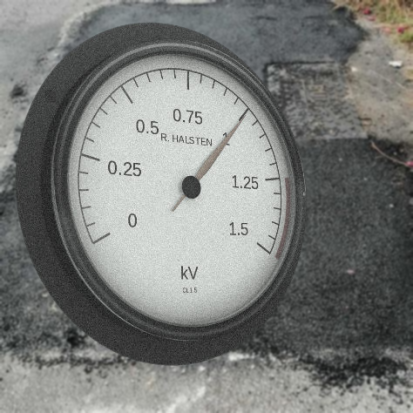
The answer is 1 kV
